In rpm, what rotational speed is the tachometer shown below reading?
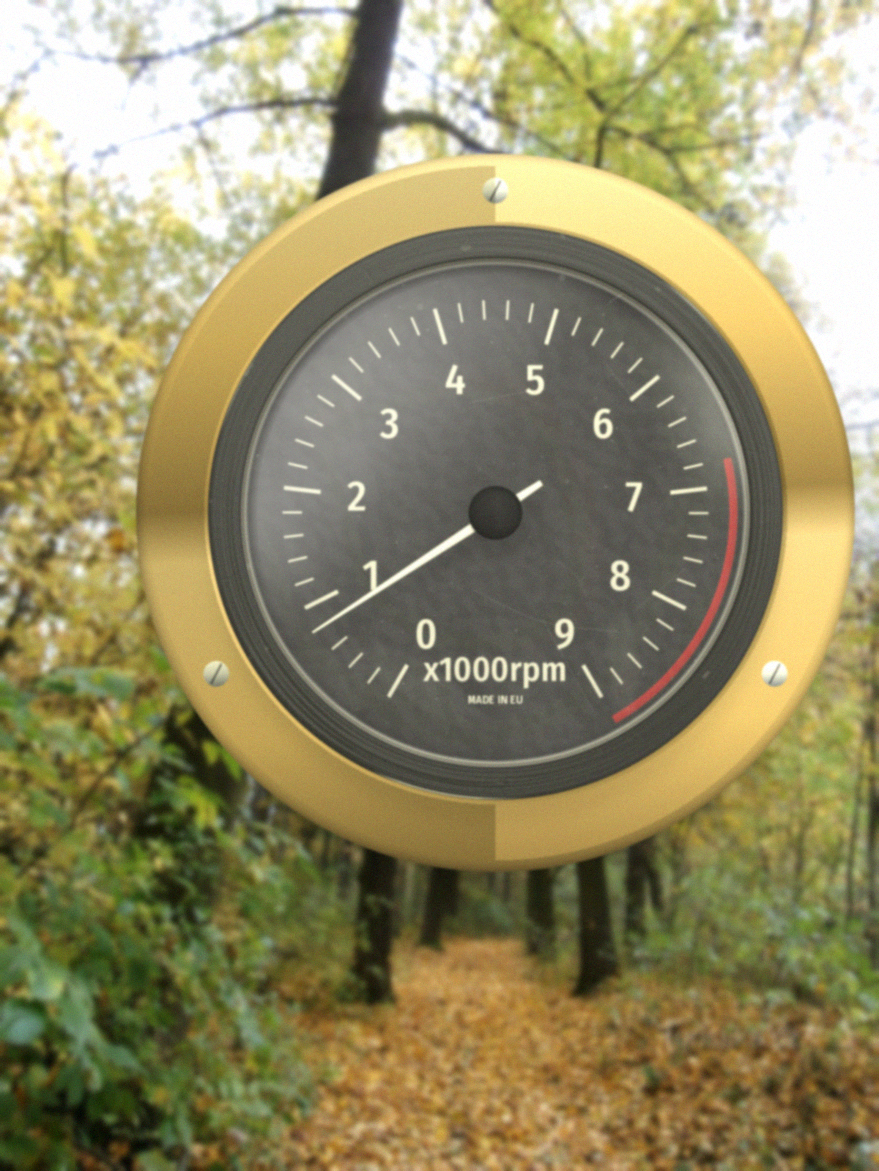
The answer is 800 rpm
